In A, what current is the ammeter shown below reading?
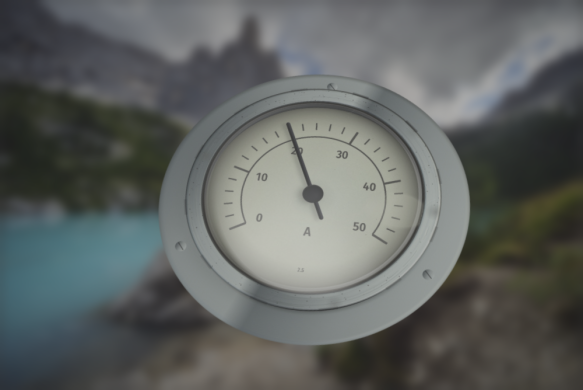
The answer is 20 A
